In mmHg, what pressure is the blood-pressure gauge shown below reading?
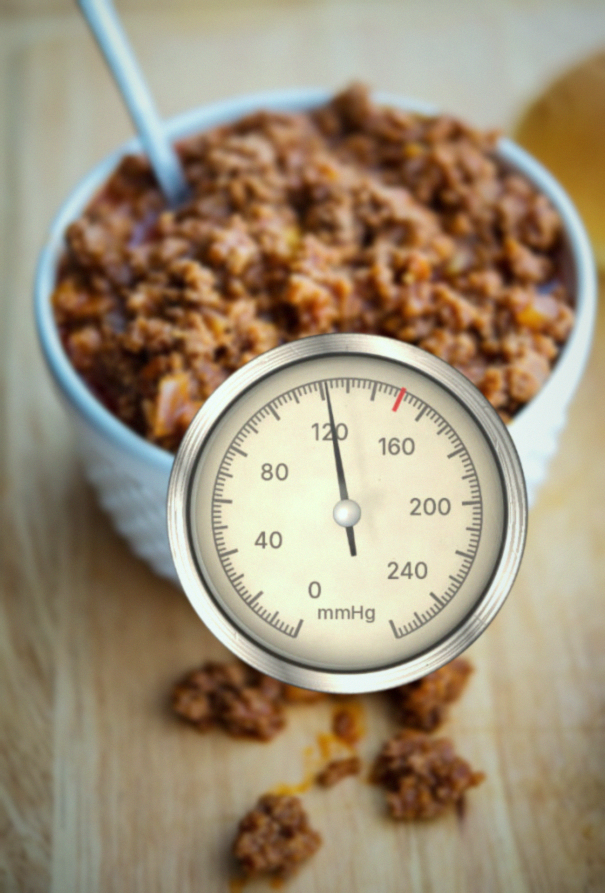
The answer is 122 mmHg
